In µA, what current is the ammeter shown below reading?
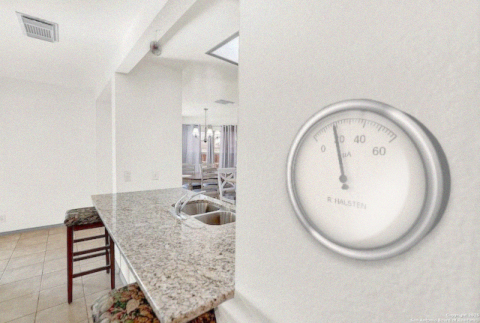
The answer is 20 µA
